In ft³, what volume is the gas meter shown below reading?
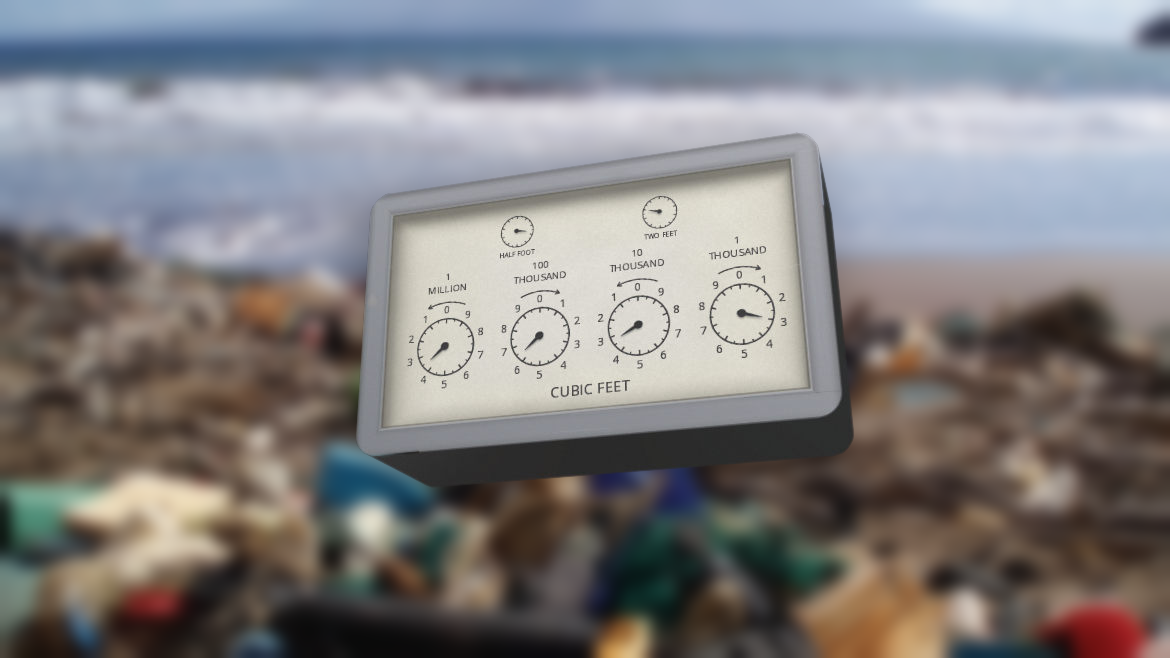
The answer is 363300 ft³
